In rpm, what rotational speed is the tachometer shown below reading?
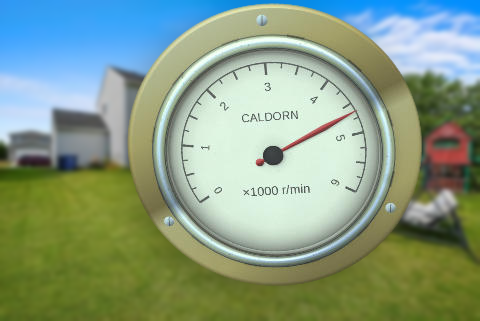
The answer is 4625 rpm
